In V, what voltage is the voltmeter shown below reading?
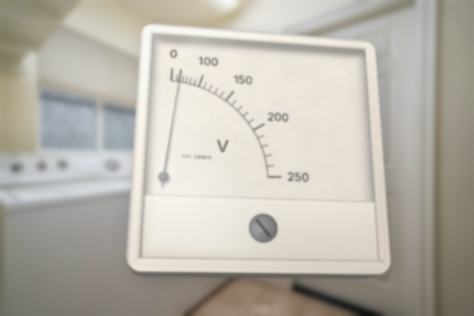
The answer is 50 V
